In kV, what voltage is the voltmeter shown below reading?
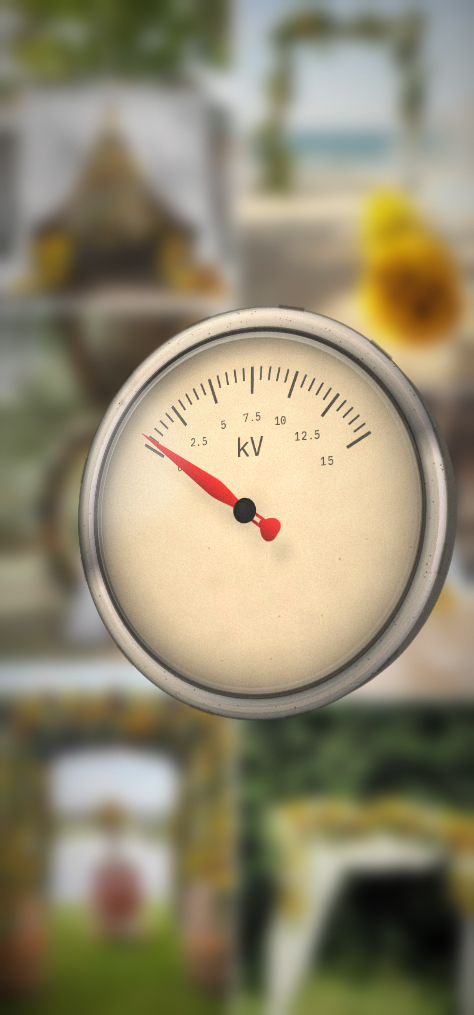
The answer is 0.5 kV
